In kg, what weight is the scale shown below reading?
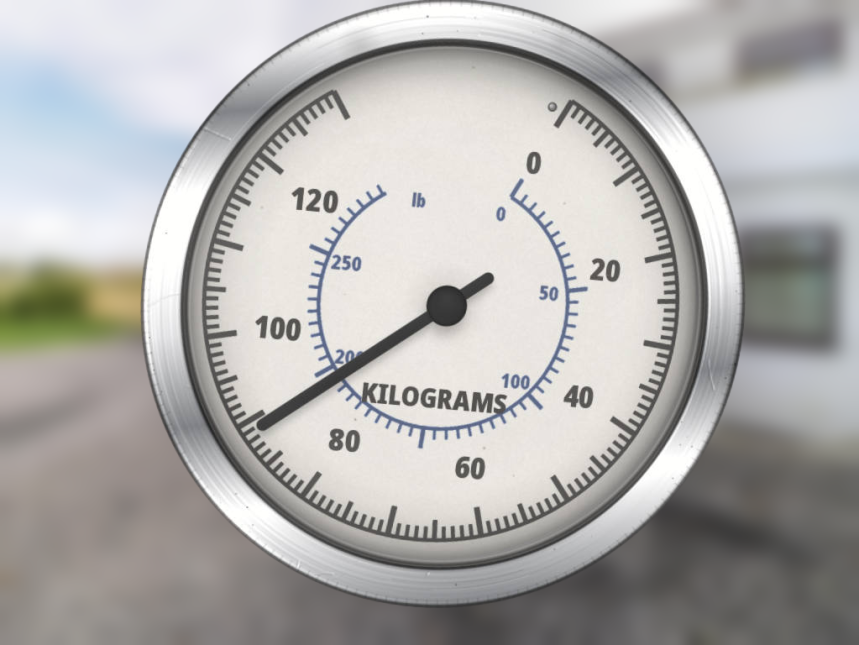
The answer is 89 kg
